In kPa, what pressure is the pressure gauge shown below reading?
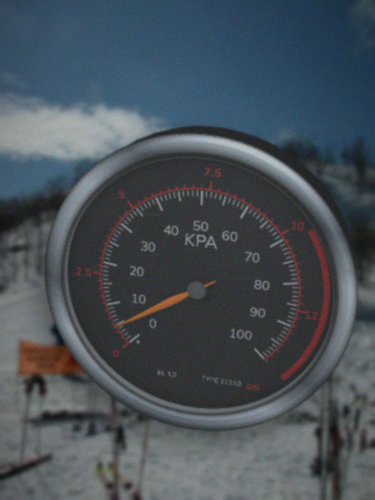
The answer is 5 kPa
